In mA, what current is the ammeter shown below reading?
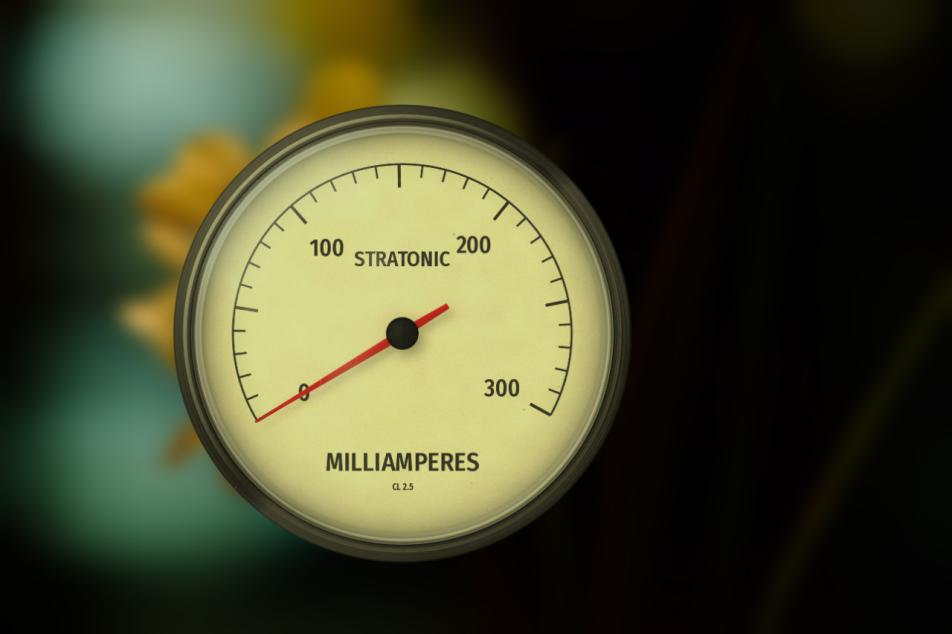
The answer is 0 mA
